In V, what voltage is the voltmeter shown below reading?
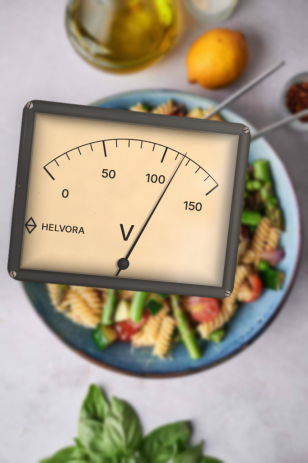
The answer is 115 V
